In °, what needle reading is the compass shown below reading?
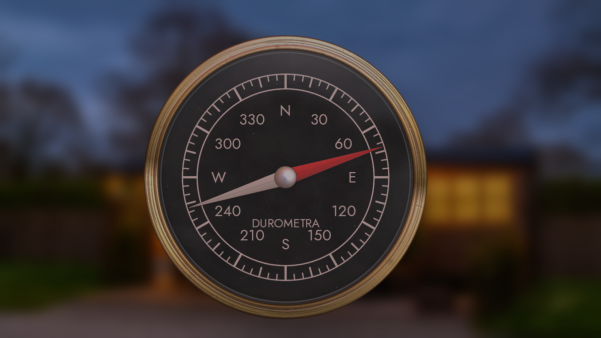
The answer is 72.5 °
